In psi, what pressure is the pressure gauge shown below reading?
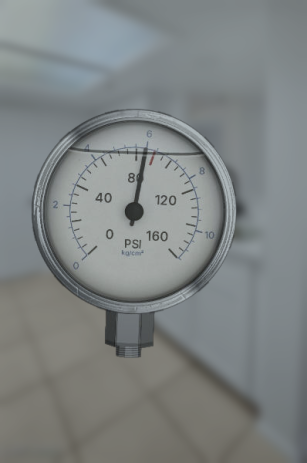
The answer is 85 psi
